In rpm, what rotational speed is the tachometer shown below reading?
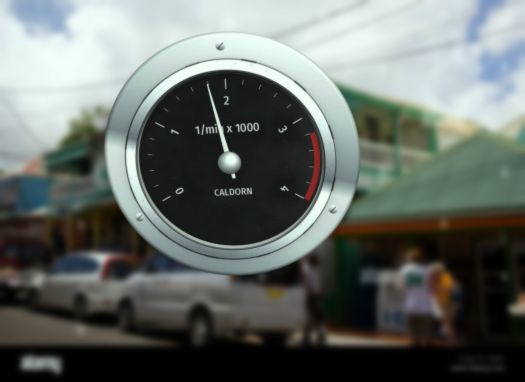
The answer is 1800 rpm
